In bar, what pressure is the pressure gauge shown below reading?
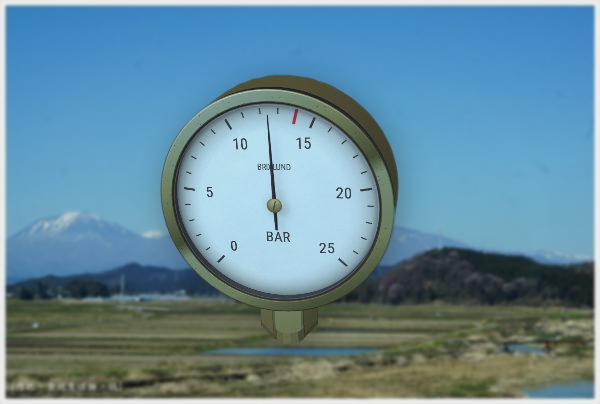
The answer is 12.5 bar
